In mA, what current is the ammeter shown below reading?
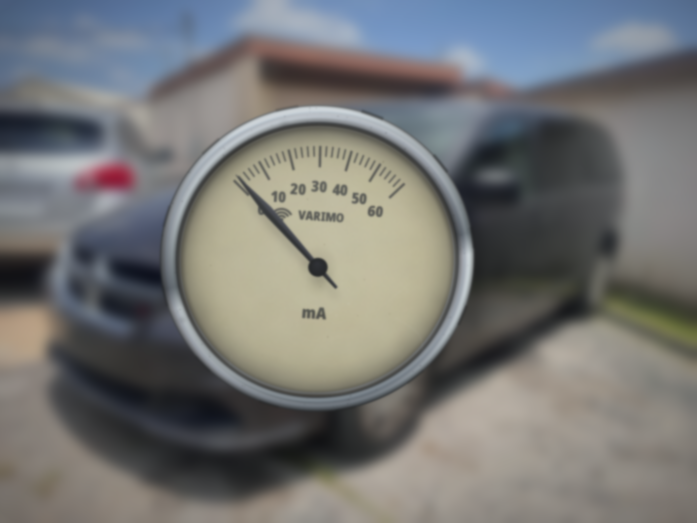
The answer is 2 mA
